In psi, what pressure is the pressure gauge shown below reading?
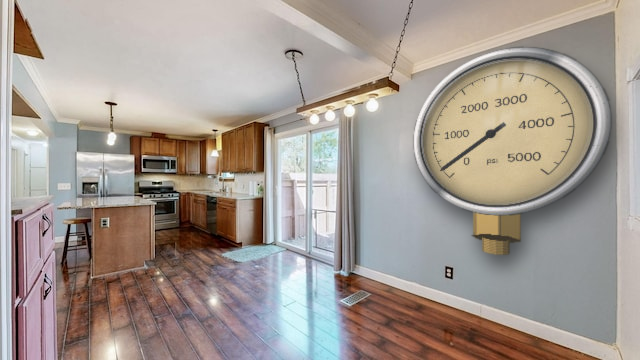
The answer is 200 psi
